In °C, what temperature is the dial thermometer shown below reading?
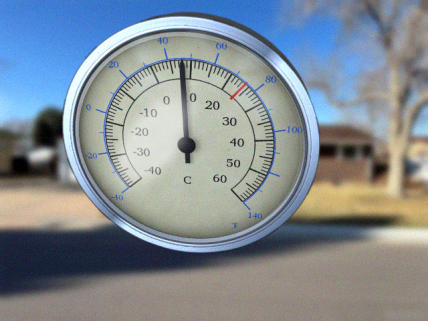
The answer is 8 °C
